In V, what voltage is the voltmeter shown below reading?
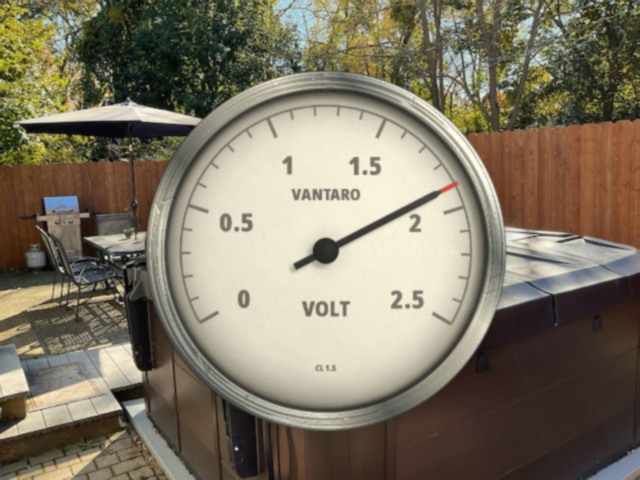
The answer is 1.9 V
